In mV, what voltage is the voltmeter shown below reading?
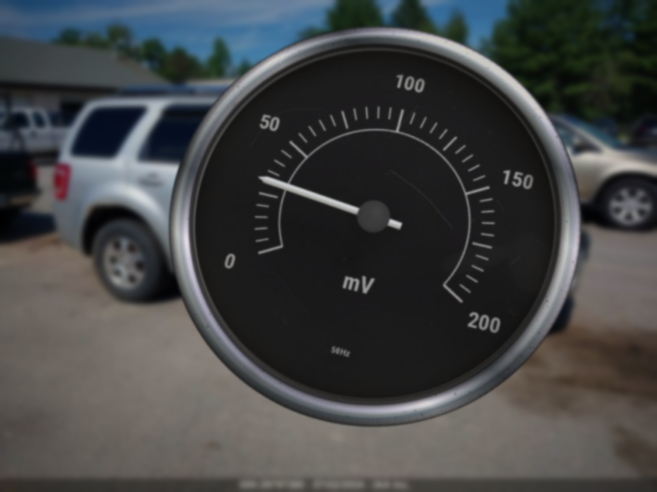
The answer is 30 mV
